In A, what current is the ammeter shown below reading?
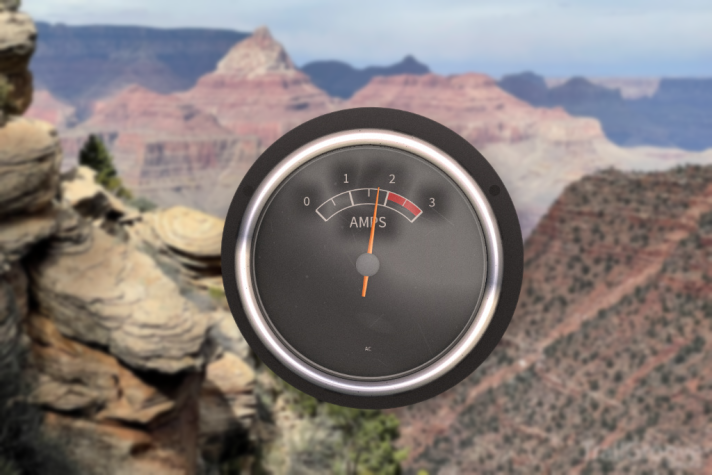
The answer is 1.75 A
